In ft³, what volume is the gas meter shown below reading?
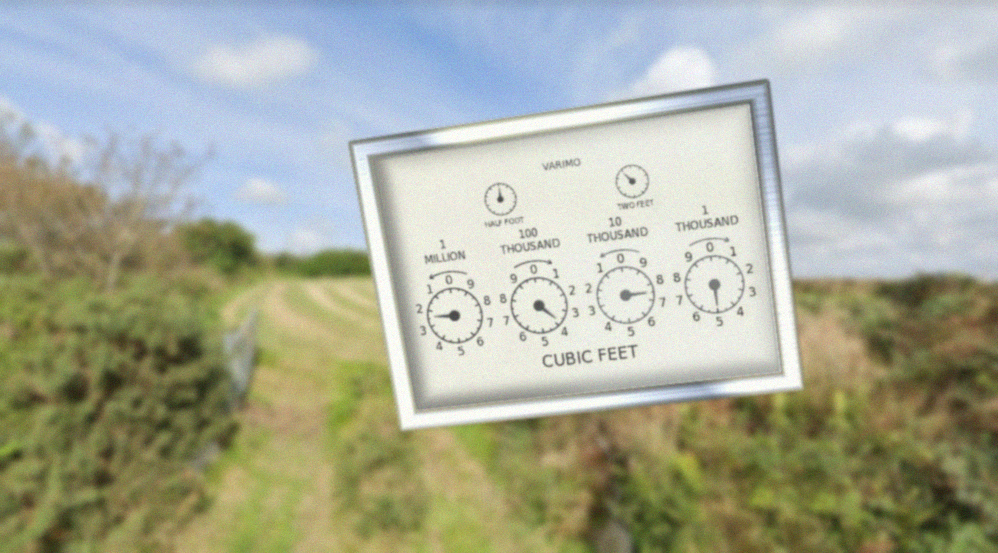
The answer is 237500 ft³
